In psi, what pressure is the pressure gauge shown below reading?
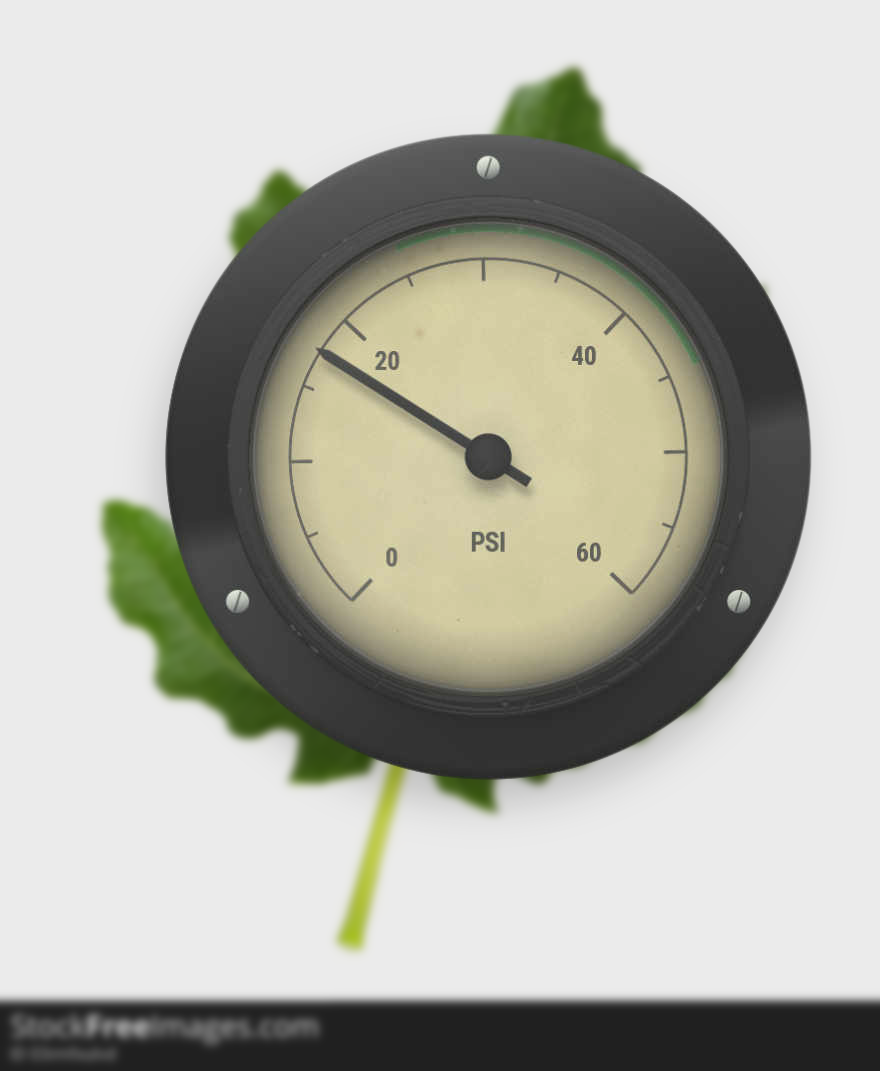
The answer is 17.5 psi
